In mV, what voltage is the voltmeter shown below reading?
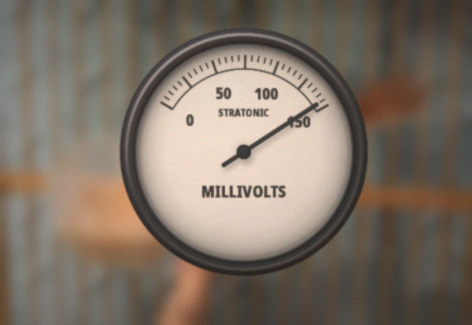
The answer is 145 mV
